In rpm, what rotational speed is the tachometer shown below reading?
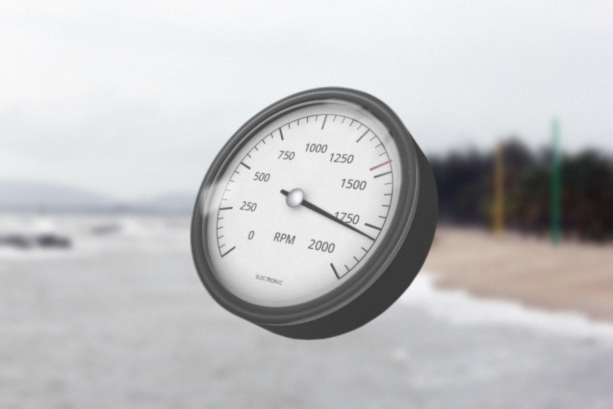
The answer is 1800 rpm
